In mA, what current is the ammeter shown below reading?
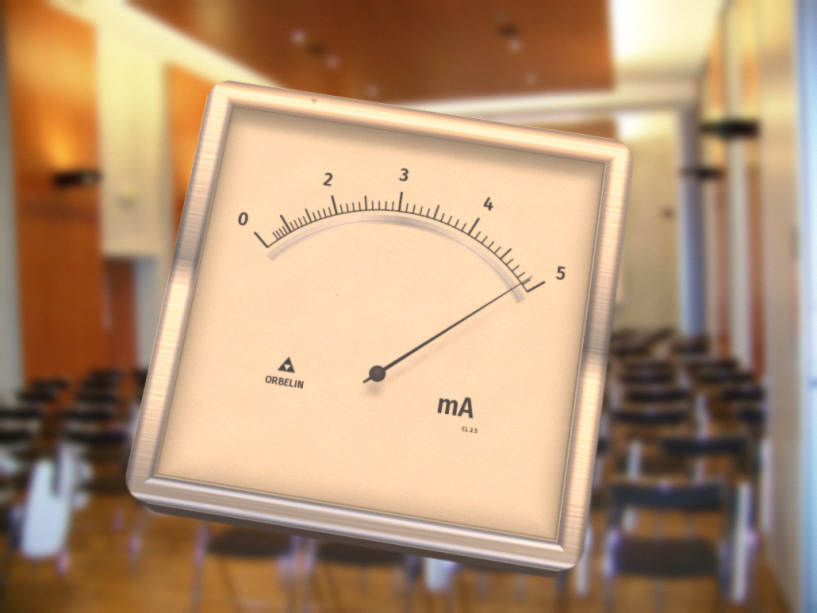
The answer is 4.9 mA
